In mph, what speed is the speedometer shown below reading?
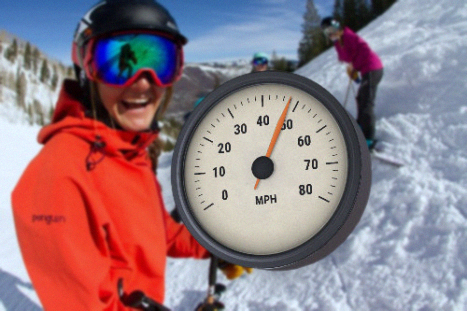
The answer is 48 mph
